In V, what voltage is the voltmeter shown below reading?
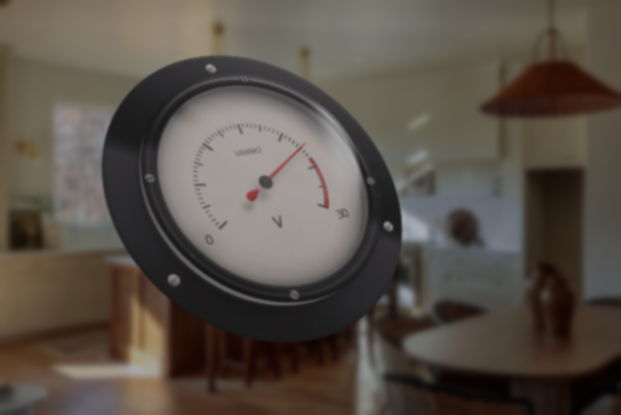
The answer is 22.5 V
